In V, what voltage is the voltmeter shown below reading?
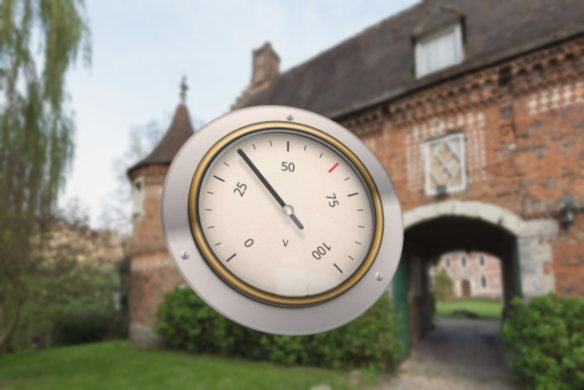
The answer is 35 V
